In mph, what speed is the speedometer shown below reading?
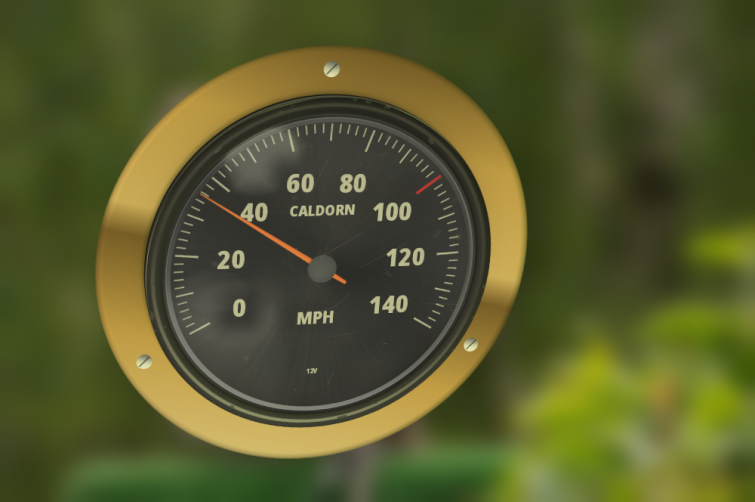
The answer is 36 mph
